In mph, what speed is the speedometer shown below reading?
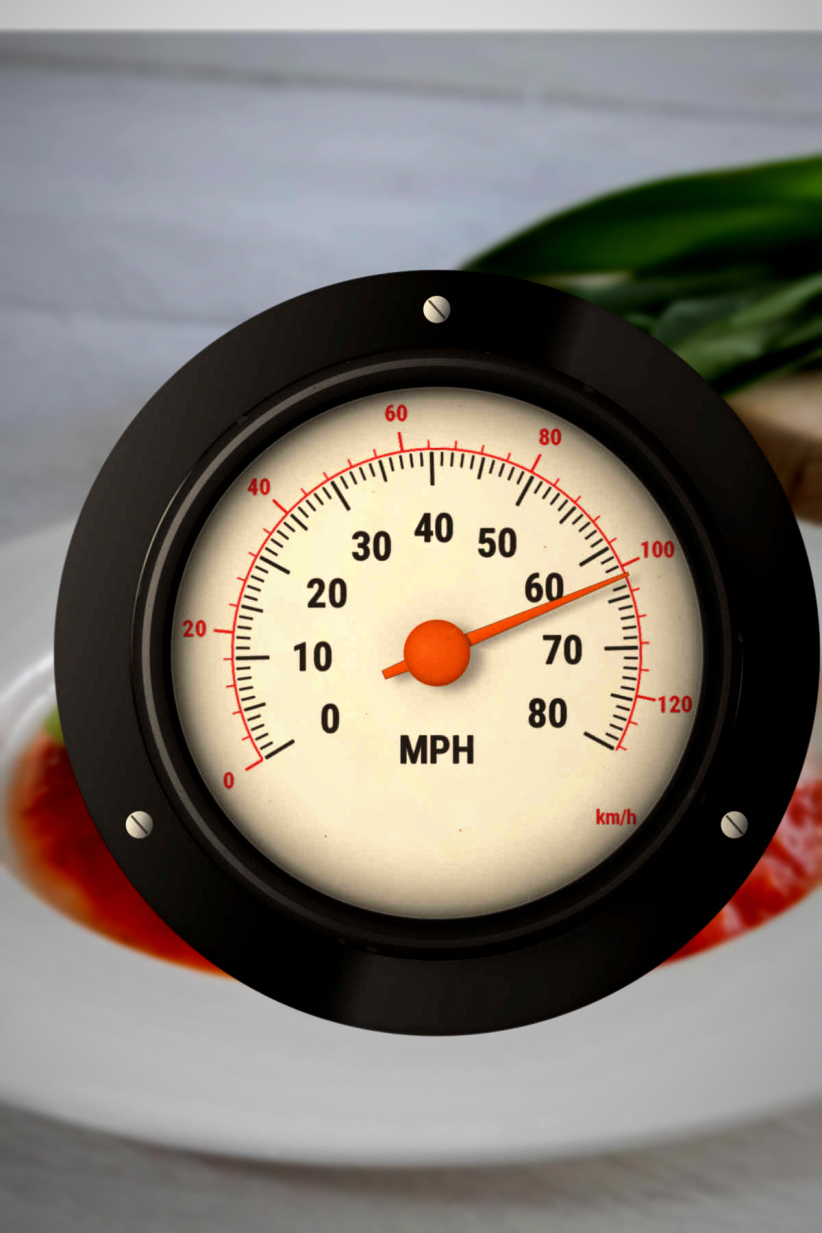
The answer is 63 mph
